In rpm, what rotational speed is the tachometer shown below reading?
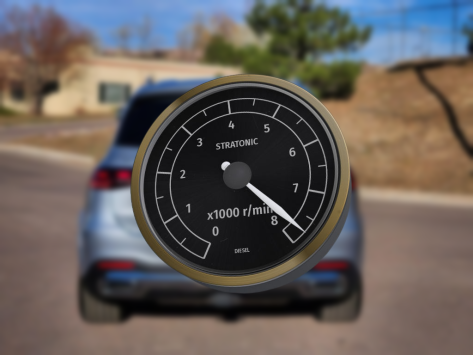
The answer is 7750 rpm
